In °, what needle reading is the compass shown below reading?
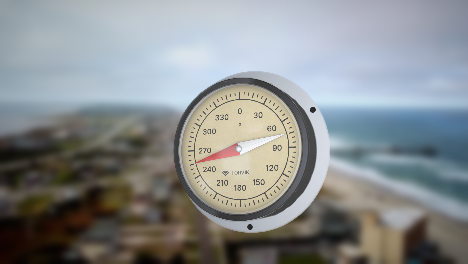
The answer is 255 °
